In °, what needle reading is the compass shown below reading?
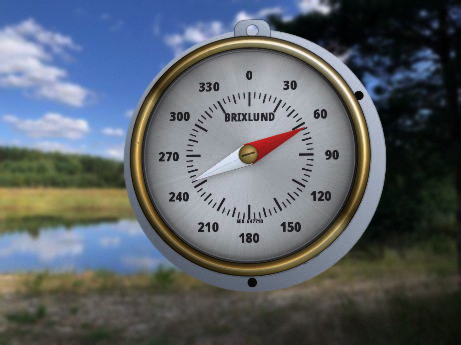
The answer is 65 °
